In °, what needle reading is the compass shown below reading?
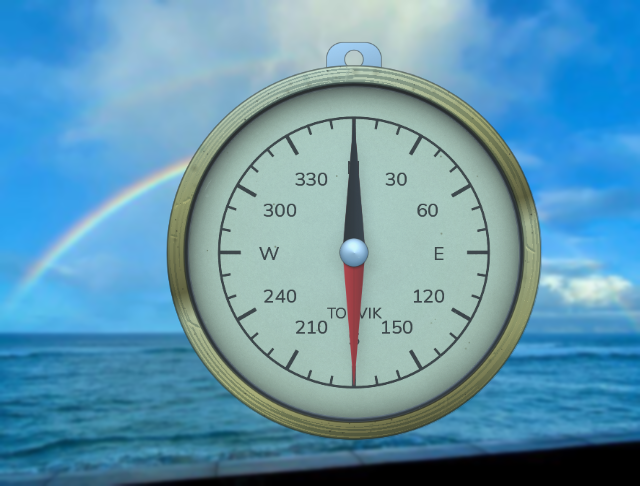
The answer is 180 °
